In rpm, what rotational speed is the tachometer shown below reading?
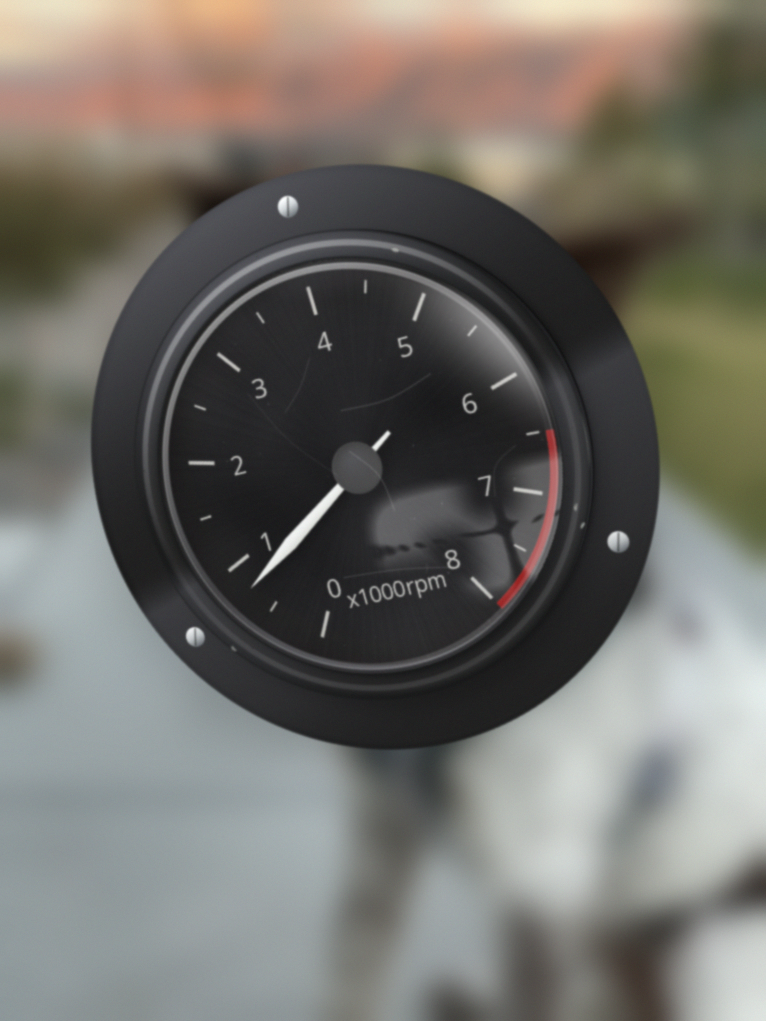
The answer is 750 rpm
